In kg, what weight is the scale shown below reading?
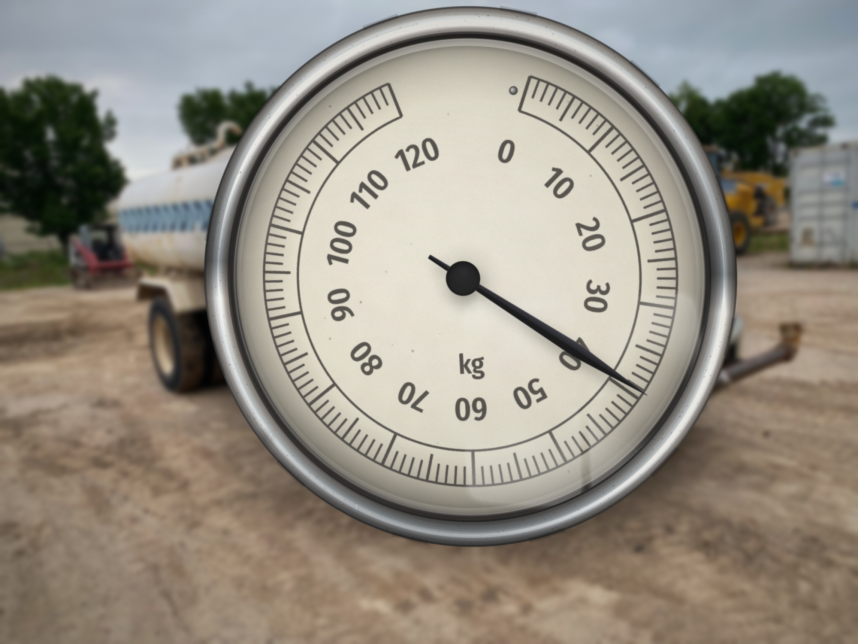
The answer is 39 kg
